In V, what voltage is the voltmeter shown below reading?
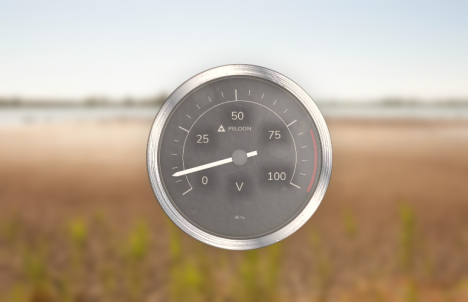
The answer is 7.5 V
